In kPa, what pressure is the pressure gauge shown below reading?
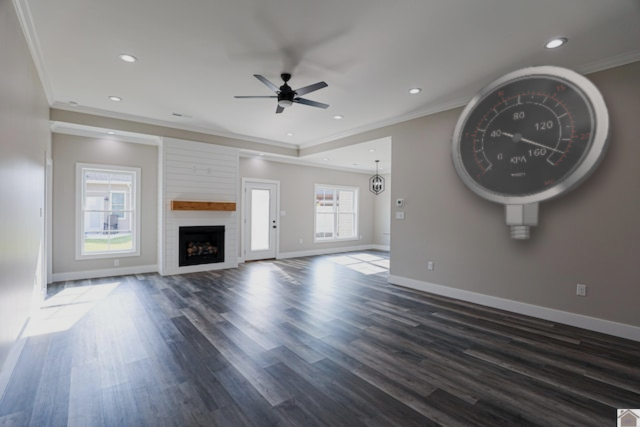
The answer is 150 kPa
